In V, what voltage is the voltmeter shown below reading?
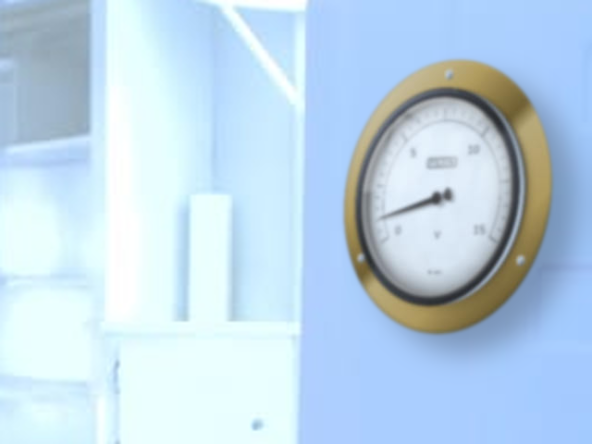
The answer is 1 V
